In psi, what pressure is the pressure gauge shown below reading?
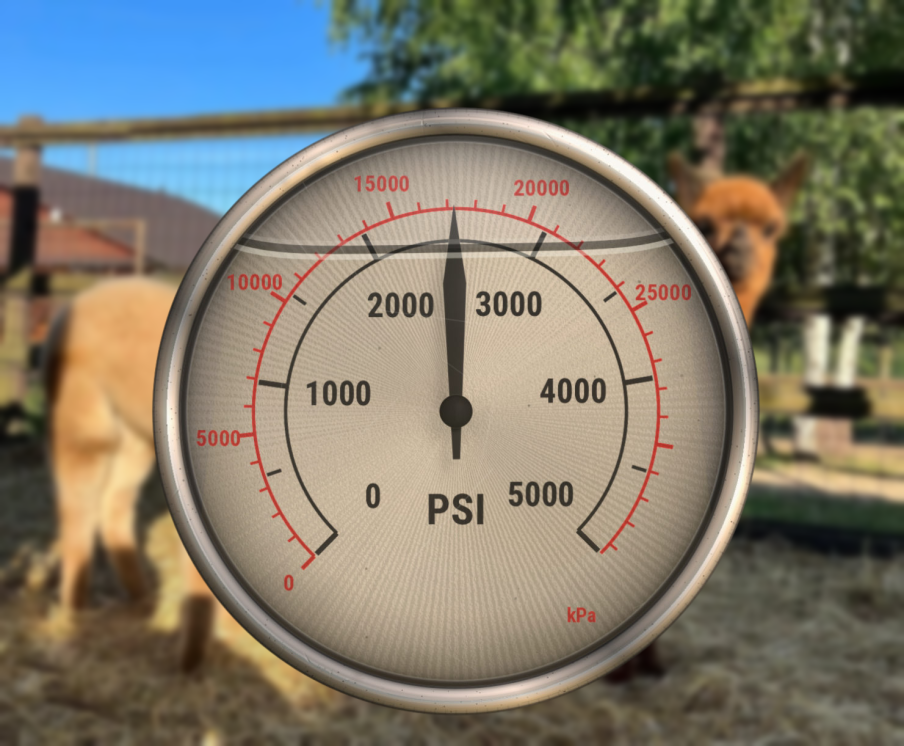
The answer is 2500 psi
